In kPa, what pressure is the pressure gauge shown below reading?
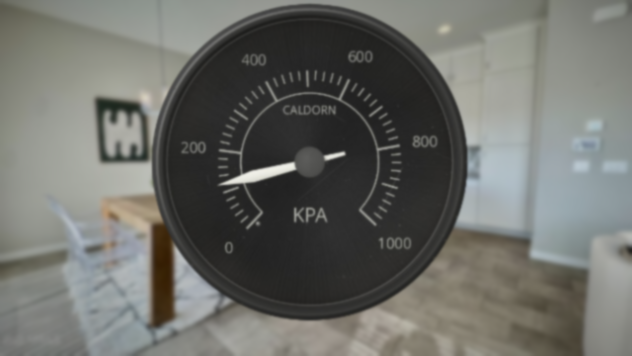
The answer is 120 kPa
